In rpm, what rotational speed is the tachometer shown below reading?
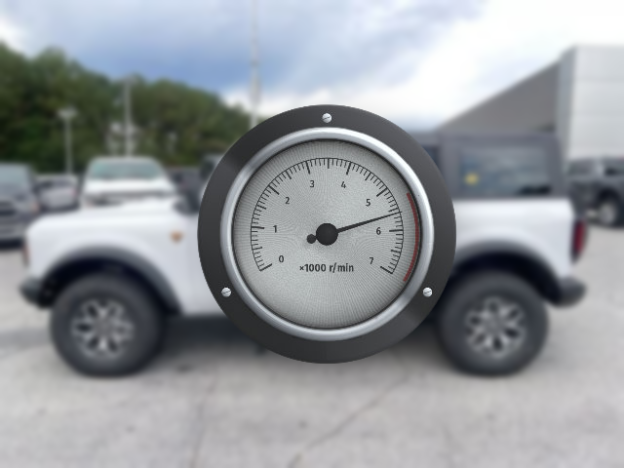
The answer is 5600 rpm
